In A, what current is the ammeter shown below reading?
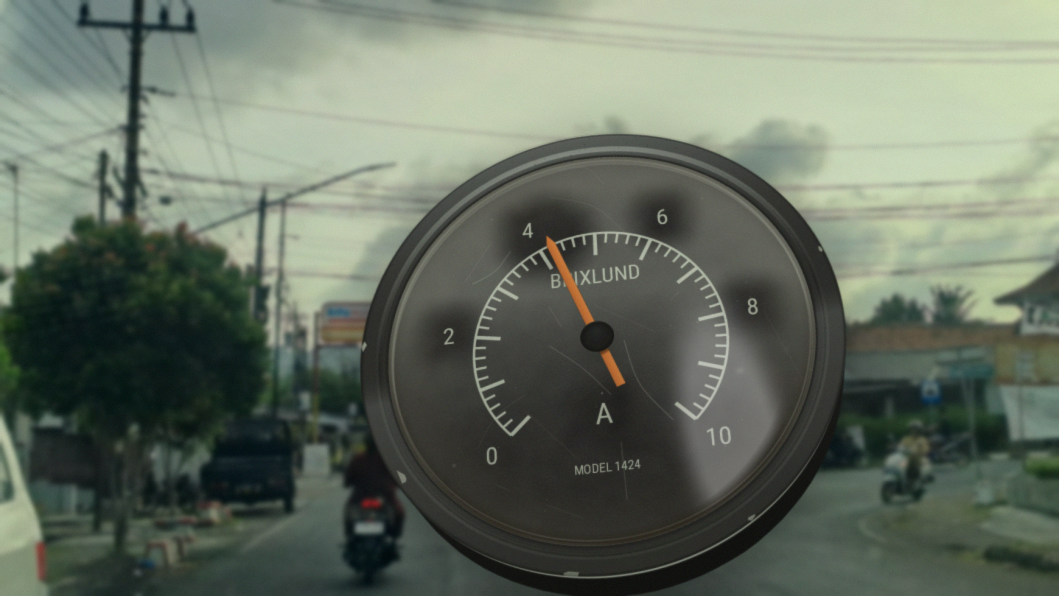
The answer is 4.2 A
